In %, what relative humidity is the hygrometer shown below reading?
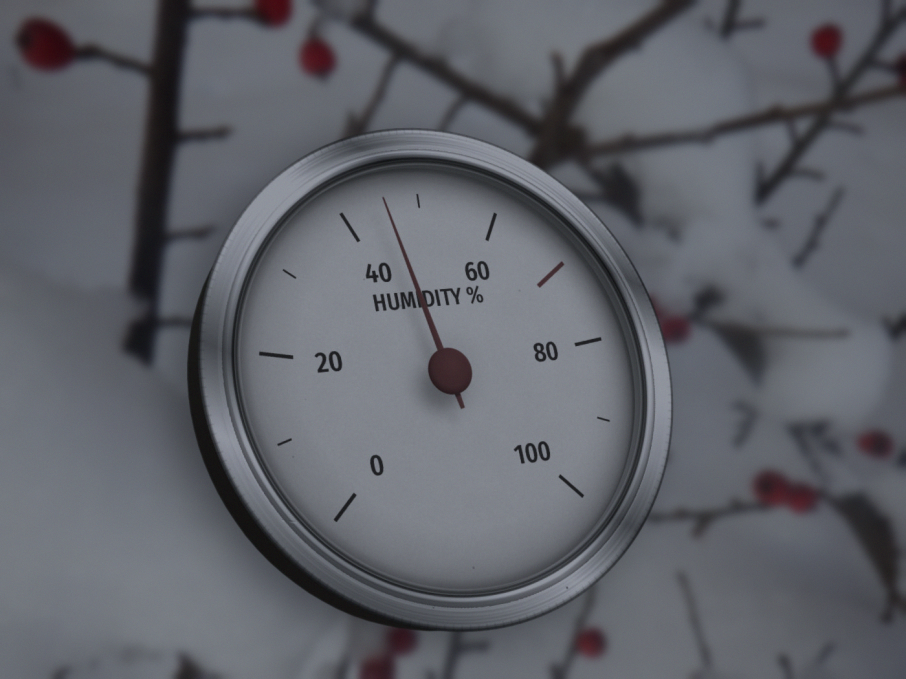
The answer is 45 %
